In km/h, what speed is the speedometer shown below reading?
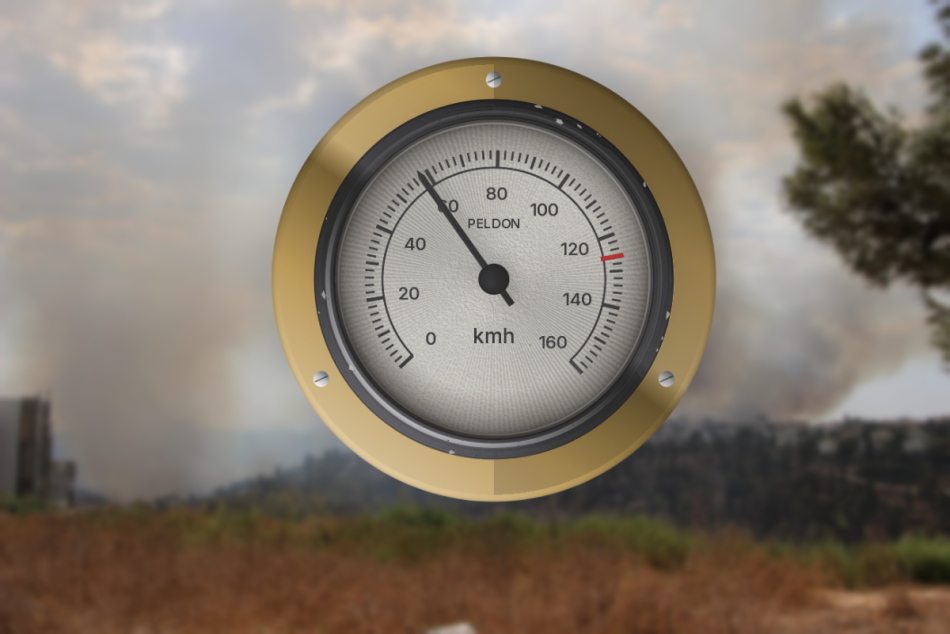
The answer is 58 km/h
